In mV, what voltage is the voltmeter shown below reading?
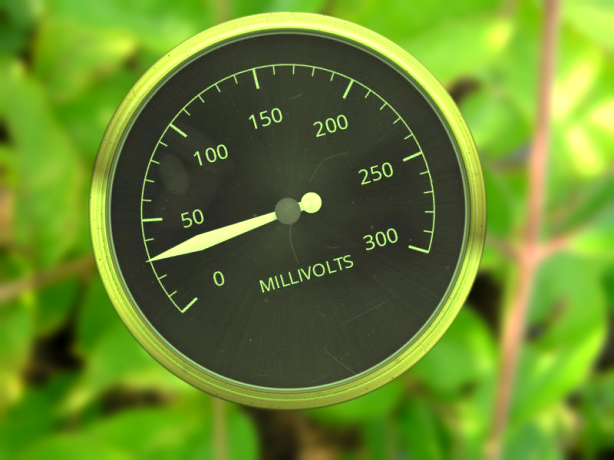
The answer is 30 mV
